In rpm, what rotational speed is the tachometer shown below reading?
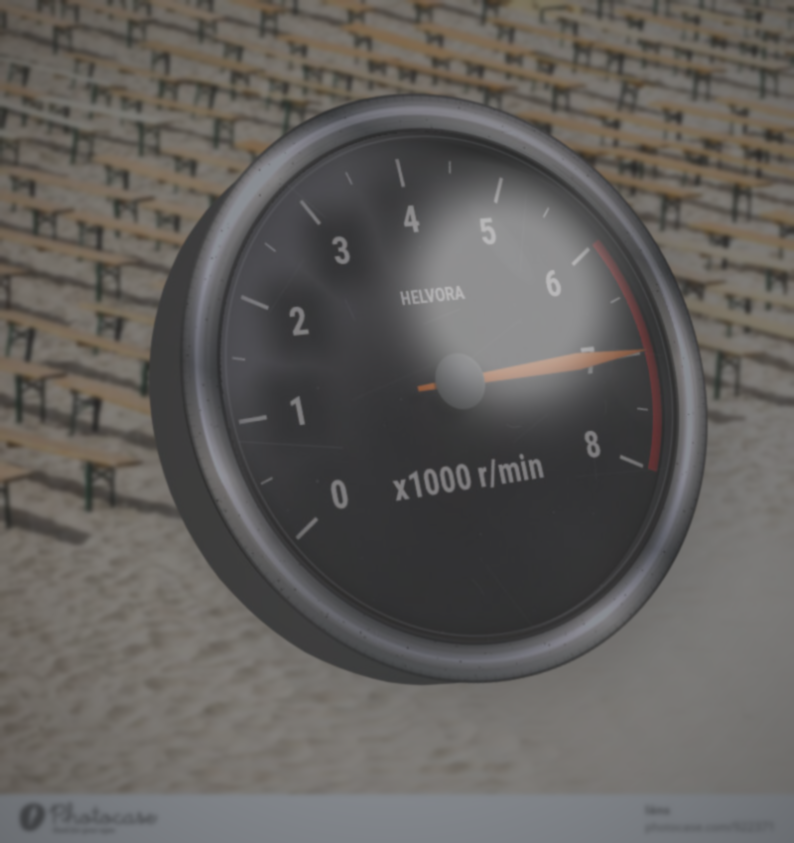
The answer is 7000 rpm
